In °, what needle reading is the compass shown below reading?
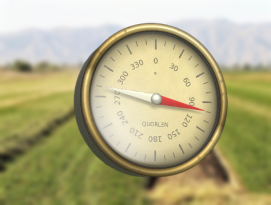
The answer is 100 °
